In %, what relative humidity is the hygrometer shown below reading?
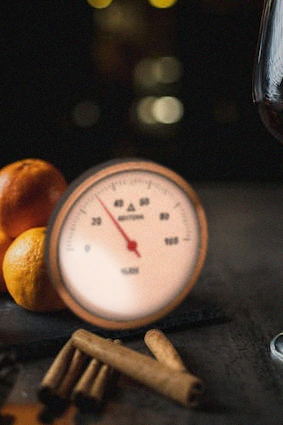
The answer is 30 %
